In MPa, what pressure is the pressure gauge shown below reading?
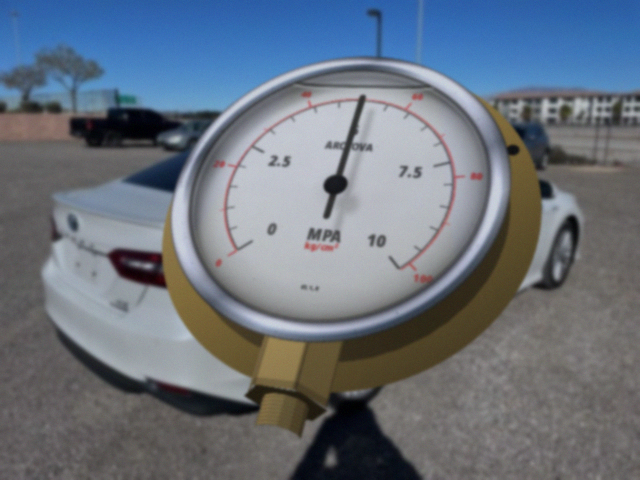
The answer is 5 MPa
